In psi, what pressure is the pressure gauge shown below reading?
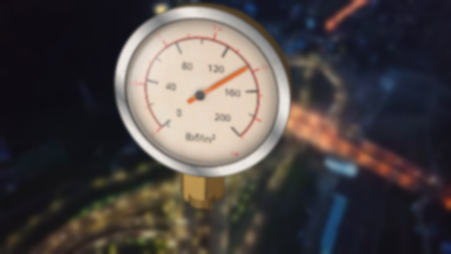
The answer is 140 psi
